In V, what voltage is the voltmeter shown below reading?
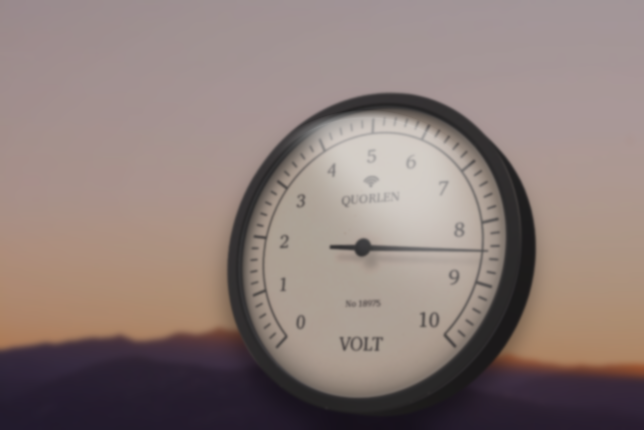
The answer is 8.5 V
